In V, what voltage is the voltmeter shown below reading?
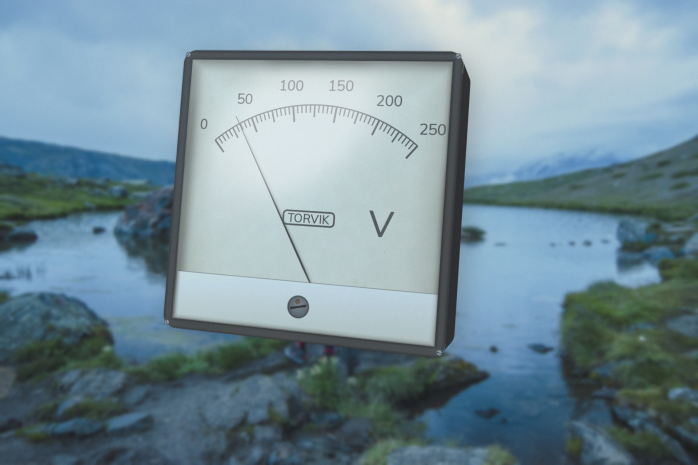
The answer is 35 V
